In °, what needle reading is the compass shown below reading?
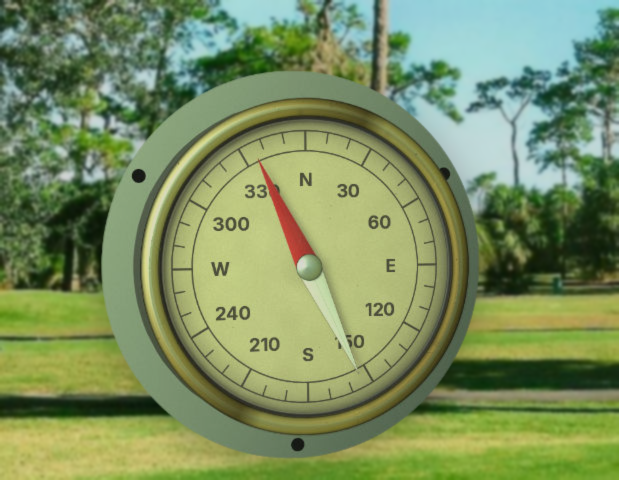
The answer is 335 °
